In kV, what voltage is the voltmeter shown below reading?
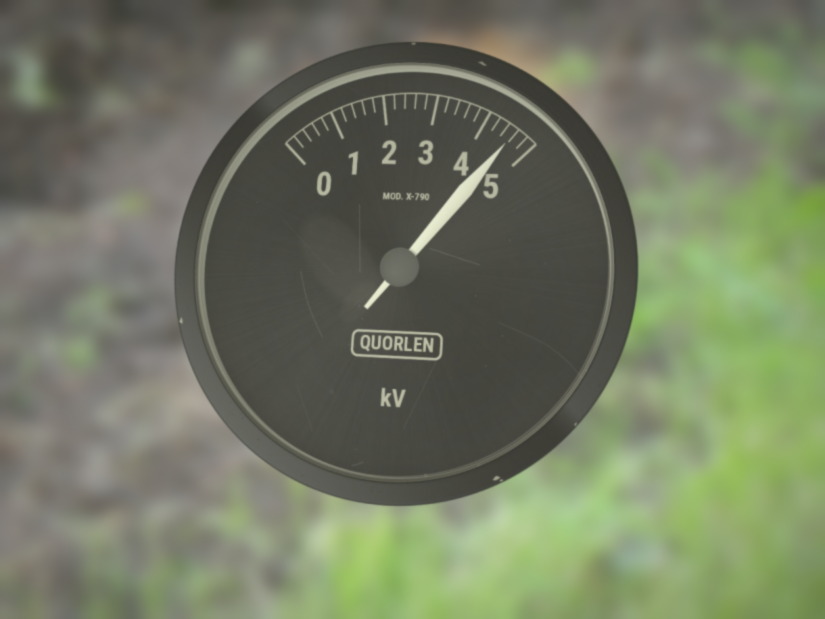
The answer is 4.6 kV
